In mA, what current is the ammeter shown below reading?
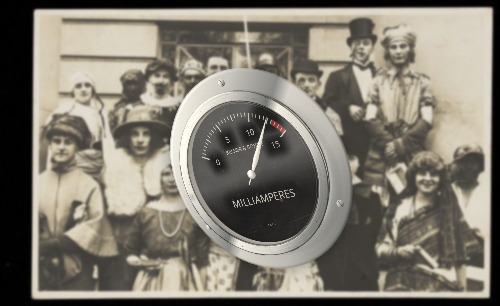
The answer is 12.5 mA
